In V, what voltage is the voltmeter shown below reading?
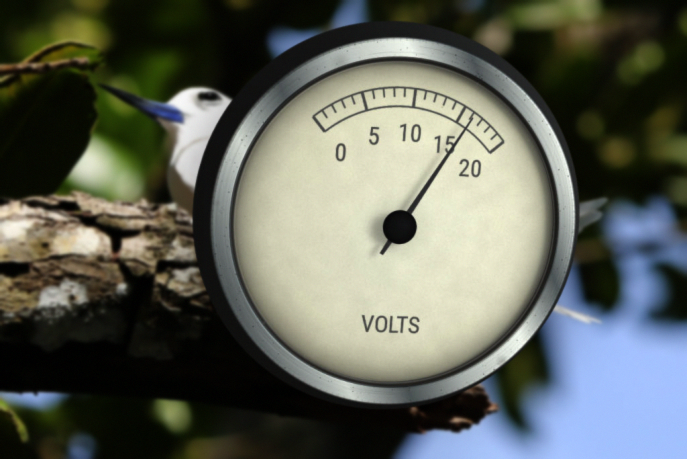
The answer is 16 V
